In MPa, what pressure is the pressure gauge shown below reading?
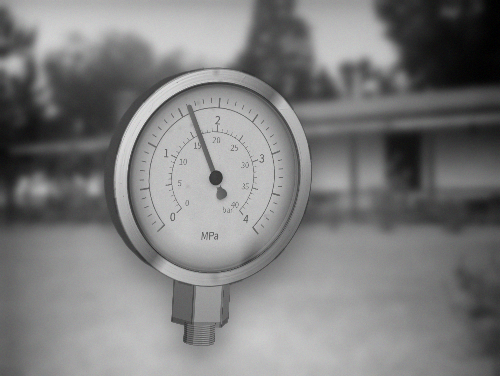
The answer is 1.6 MPa
